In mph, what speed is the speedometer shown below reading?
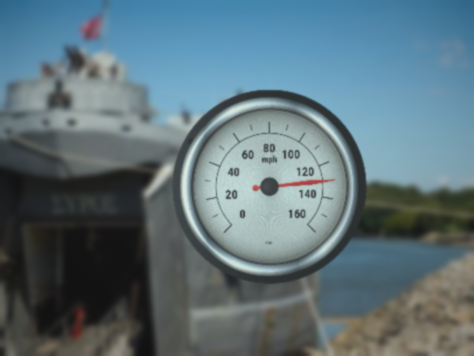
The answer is 130 mph
